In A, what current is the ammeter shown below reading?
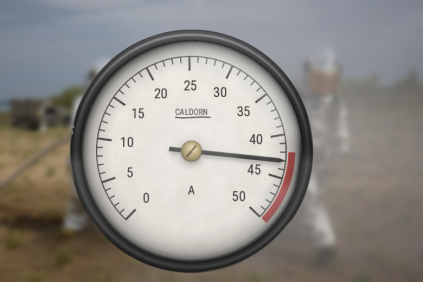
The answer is 43 A
